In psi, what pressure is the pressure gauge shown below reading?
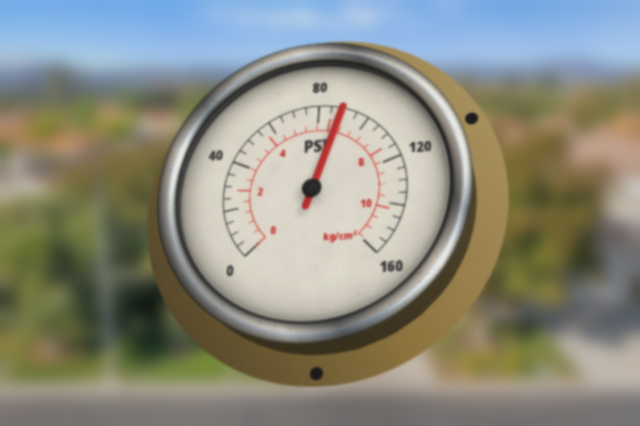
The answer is 90 psi
